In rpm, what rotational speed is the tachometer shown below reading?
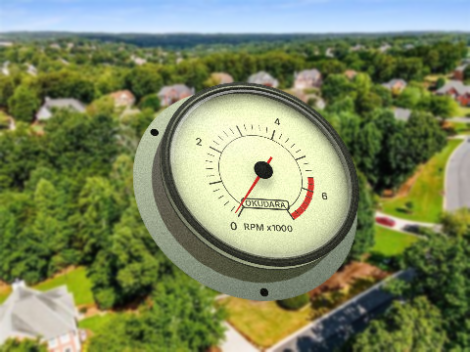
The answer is 100 rpm
